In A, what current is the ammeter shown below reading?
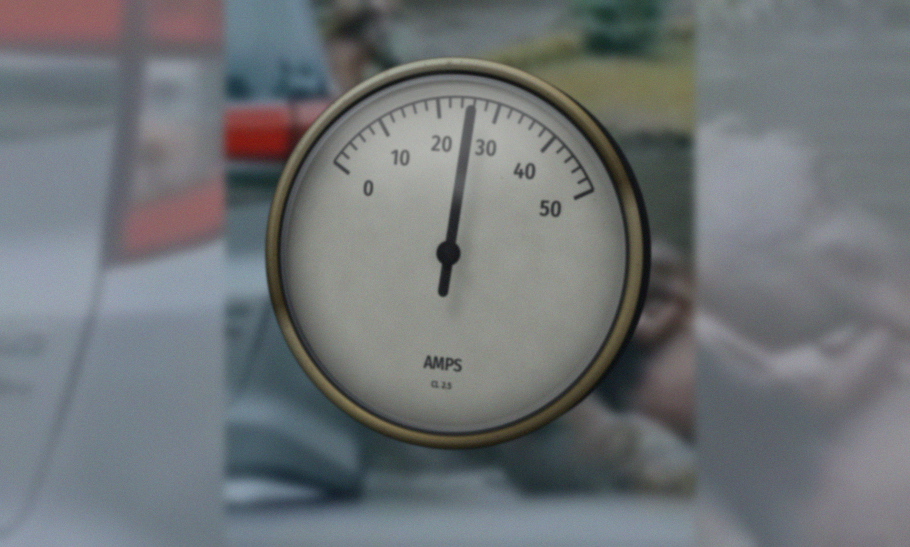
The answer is 26 A
